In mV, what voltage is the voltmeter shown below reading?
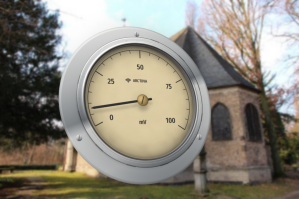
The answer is 7.5 mV
